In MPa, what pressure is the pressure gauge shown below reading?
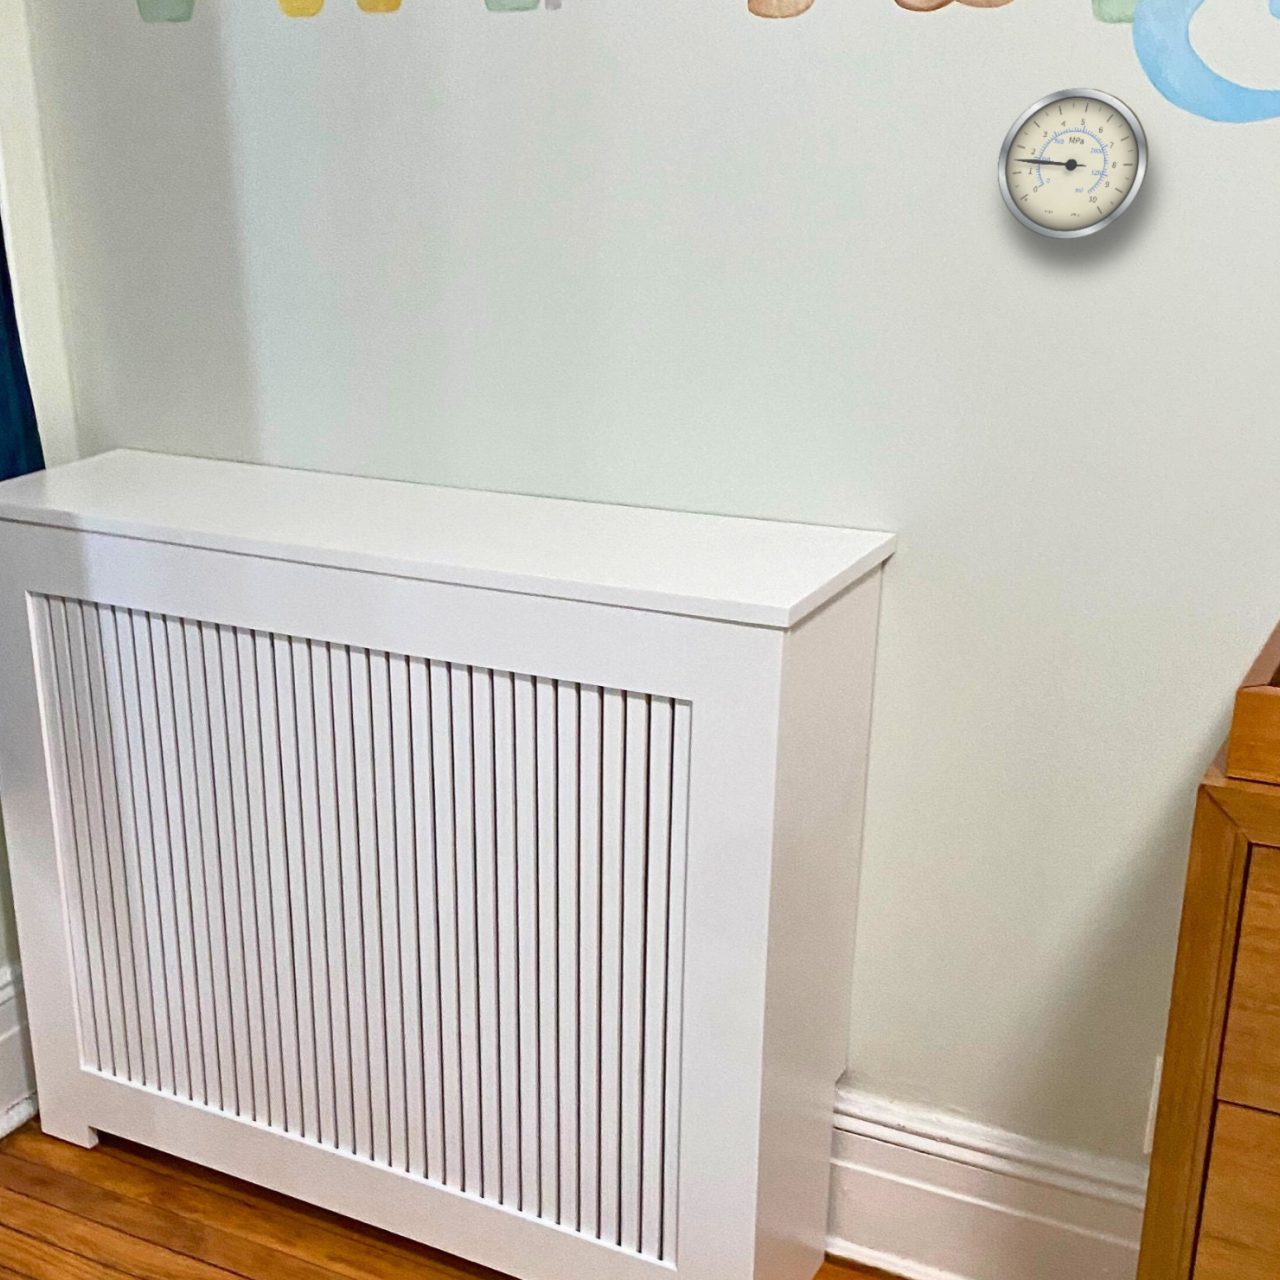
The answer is 1.5 MPa
